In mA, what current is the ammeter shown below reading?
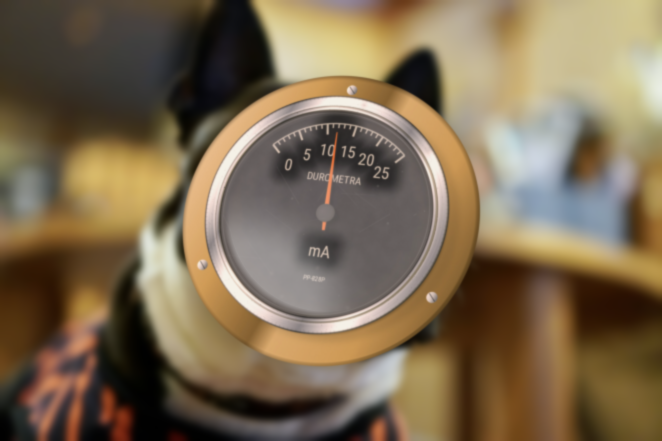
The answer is 12 mA
